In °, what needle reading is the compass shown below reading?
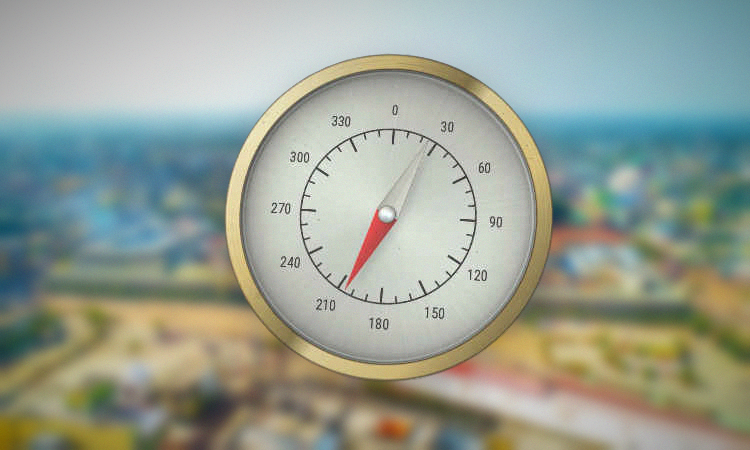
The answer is 205 °
